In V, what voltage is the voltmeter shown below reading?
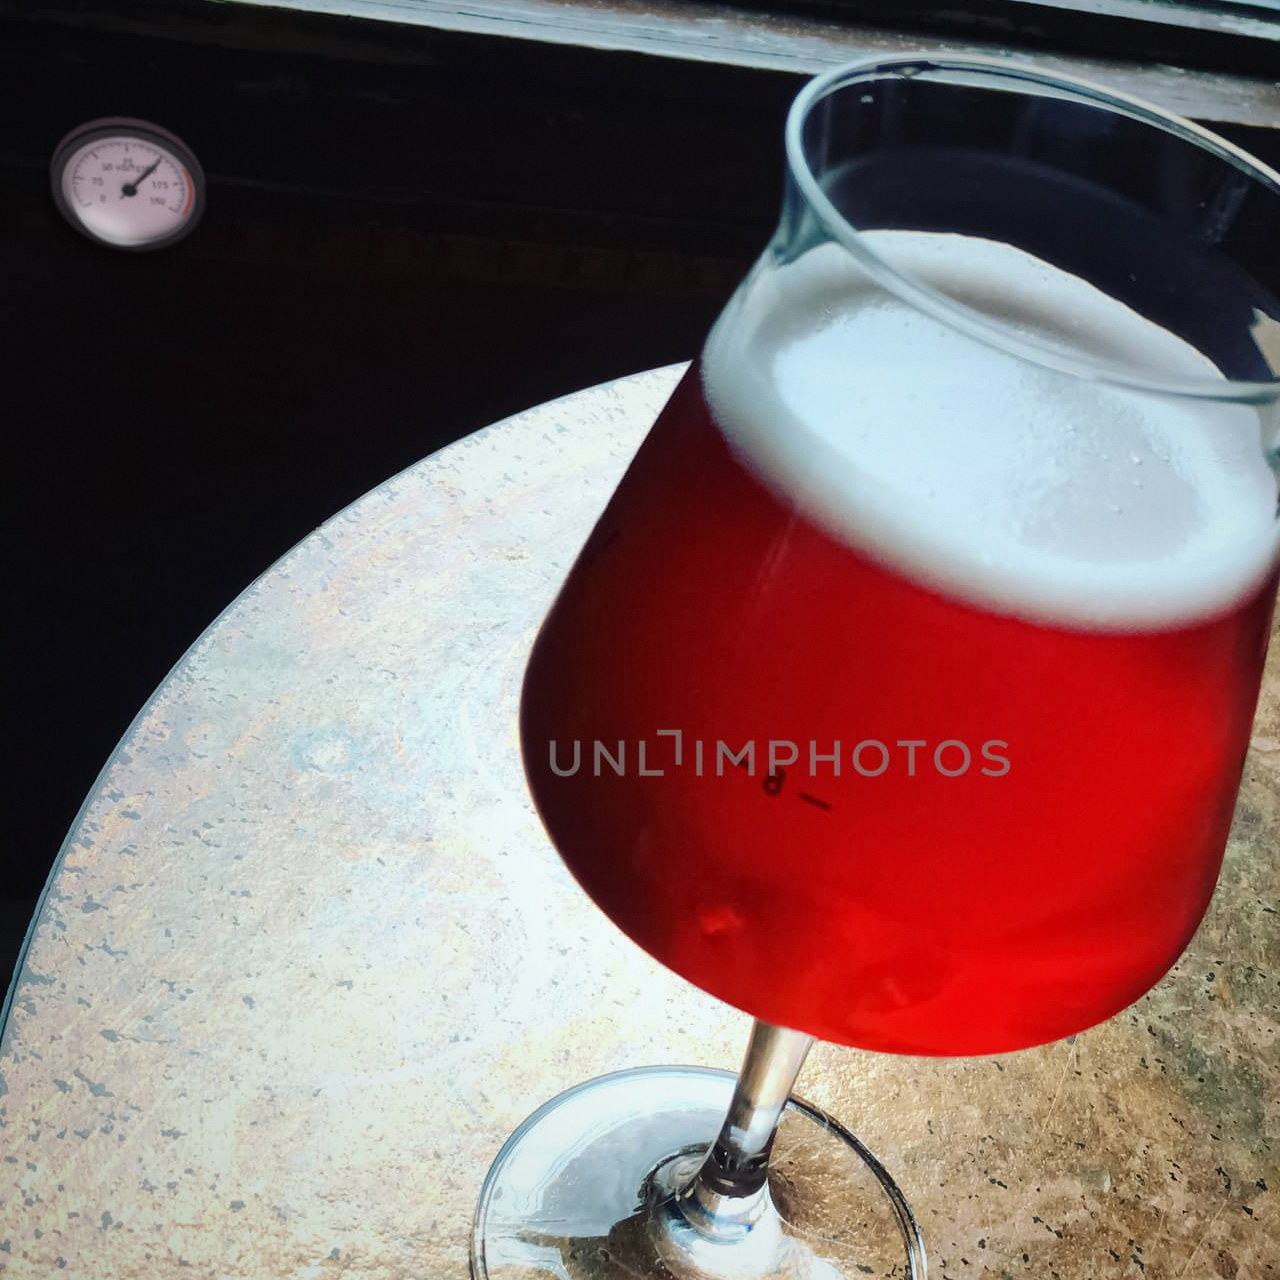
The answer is 100 V
